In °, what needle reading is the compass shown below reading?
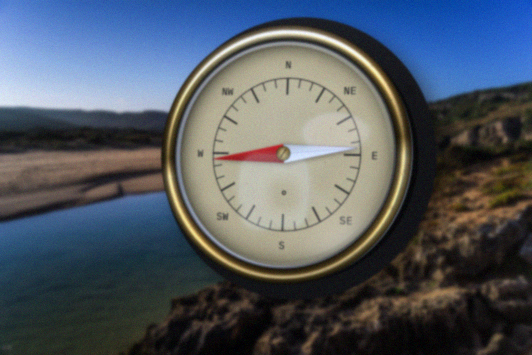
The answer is 265 °
